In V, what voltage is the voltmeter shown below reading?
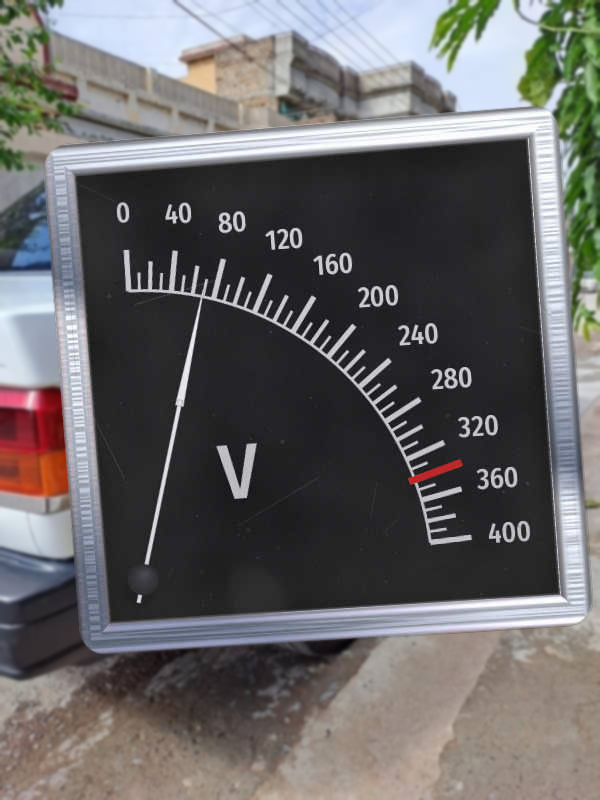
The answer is 70 V
